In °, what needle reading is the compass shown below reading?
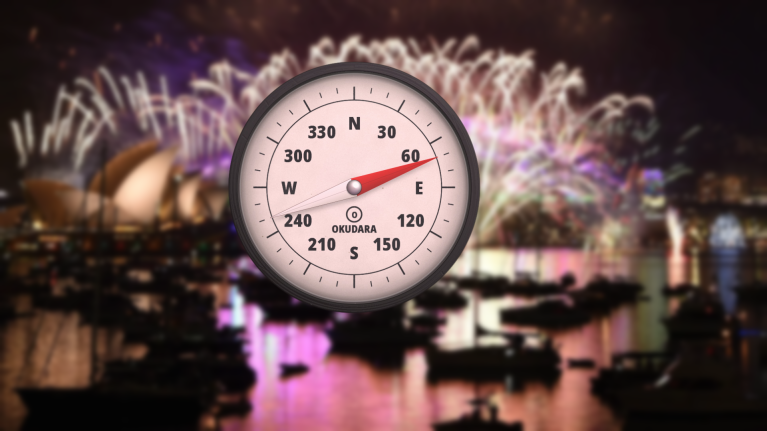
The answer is 70 °
